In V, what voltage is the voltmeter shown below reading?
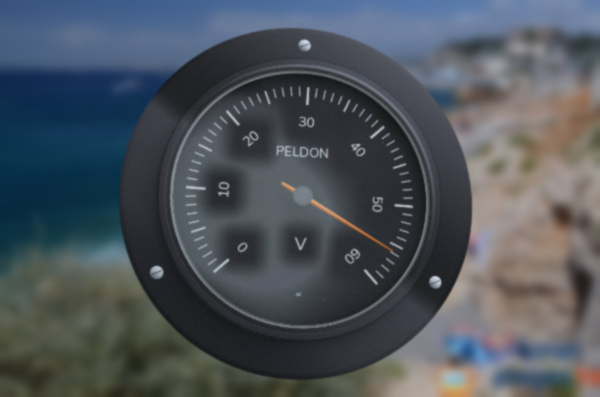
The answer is 56 V
